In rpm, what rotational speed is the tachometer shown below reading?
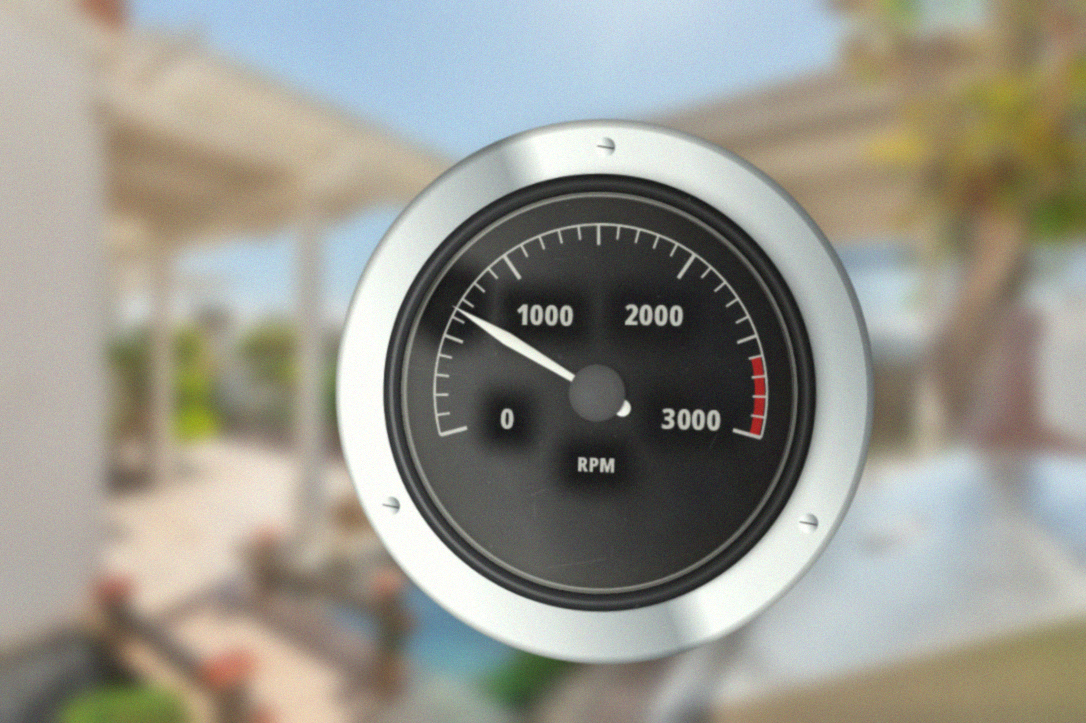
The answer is 650 rpm
